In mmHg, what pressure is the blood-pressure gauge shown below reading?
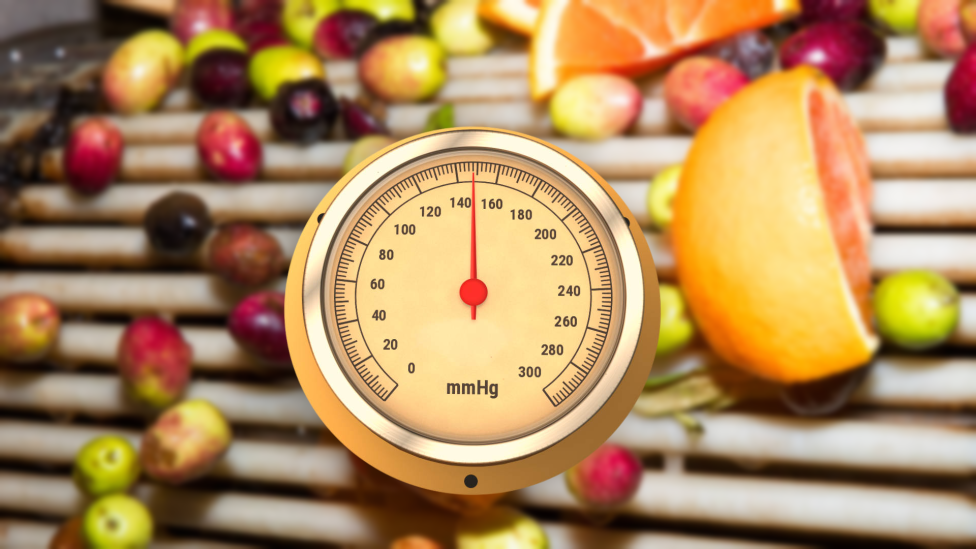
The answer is 148 mmHg
